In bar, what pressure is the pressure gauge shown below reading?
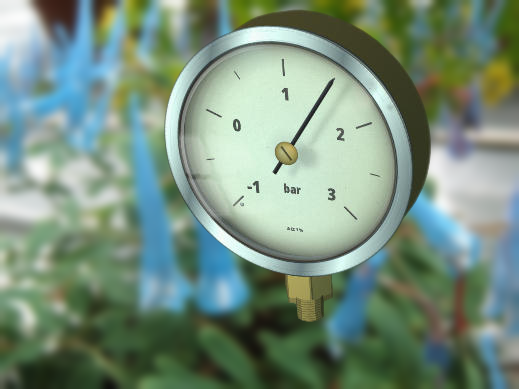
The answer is 1.5 bar
